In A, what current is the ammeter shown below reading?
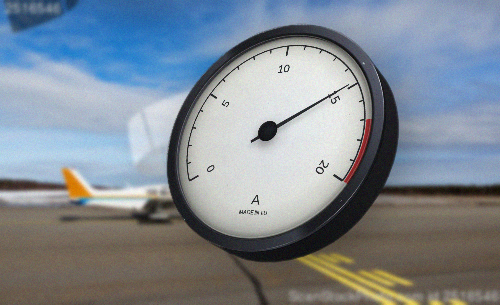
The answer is 15 A
